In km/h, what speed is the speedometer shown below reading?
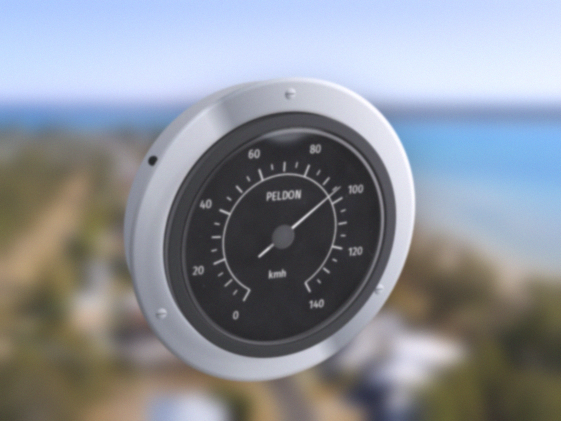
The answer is 95 km/h
